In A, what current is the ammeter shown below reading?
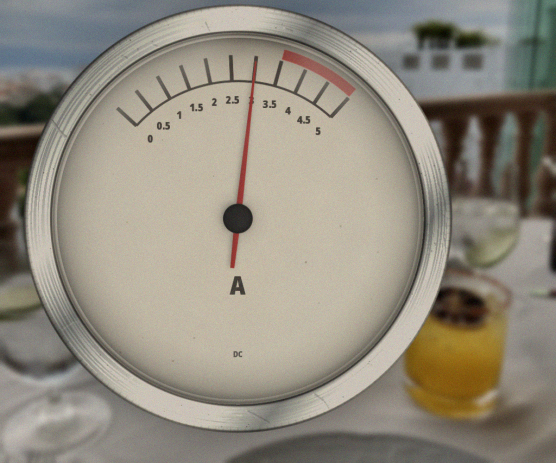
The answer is 3 A
